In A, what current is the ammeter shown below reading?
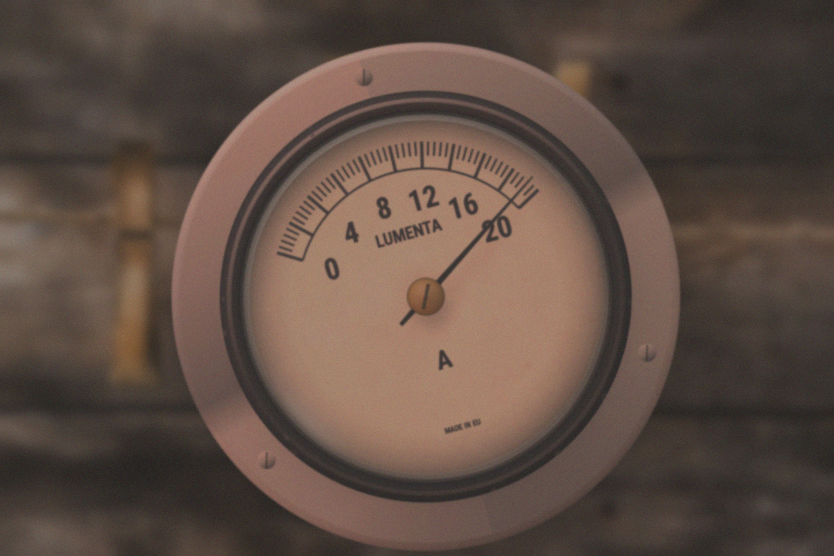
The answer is 19.2 A
